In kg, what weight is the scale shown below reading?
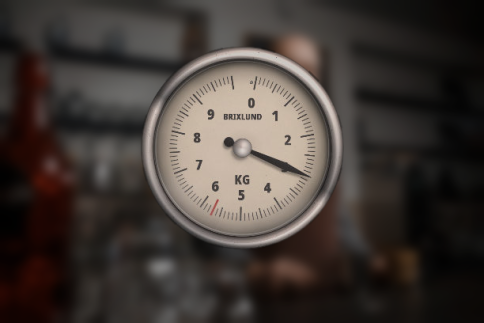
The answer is 3 kg
